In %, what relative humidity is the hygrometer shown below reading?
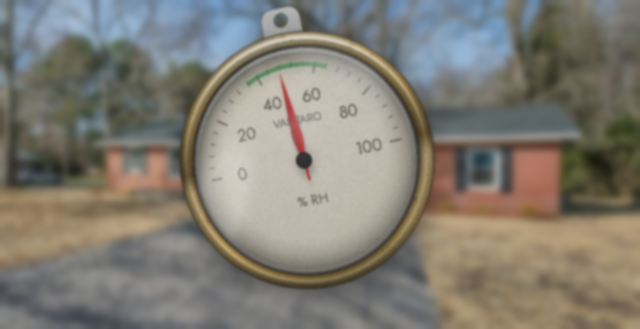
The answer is 48 %
